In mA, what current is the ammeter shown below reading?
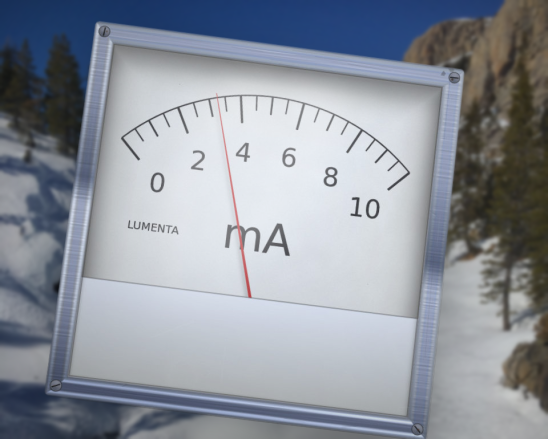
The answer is 3.25 mA
